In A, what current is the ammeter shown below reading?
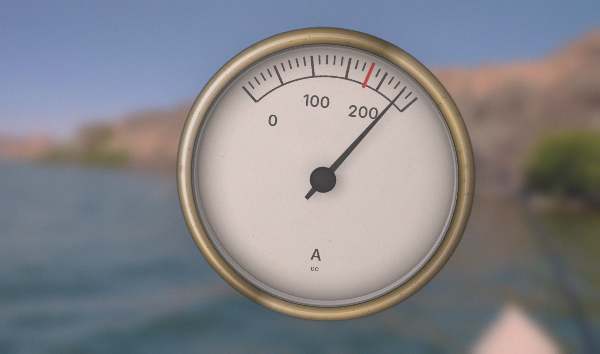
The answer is 230 A
